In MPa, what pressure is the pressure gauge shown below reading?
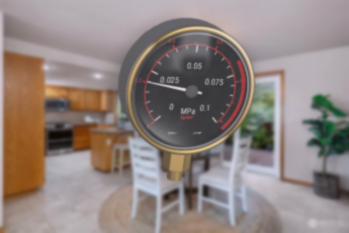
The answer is 0.02 MPa
